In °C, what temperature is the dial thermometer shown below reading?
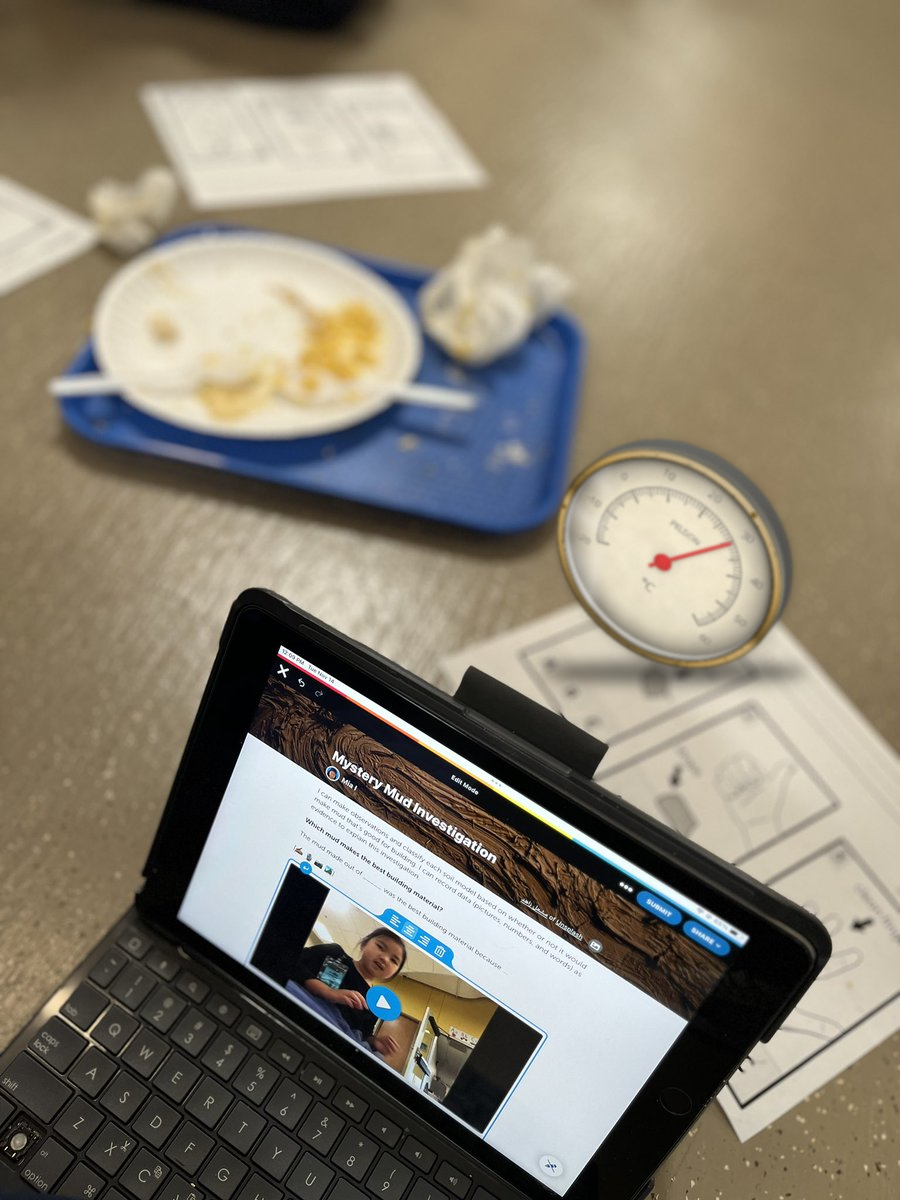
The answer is 30 °C
